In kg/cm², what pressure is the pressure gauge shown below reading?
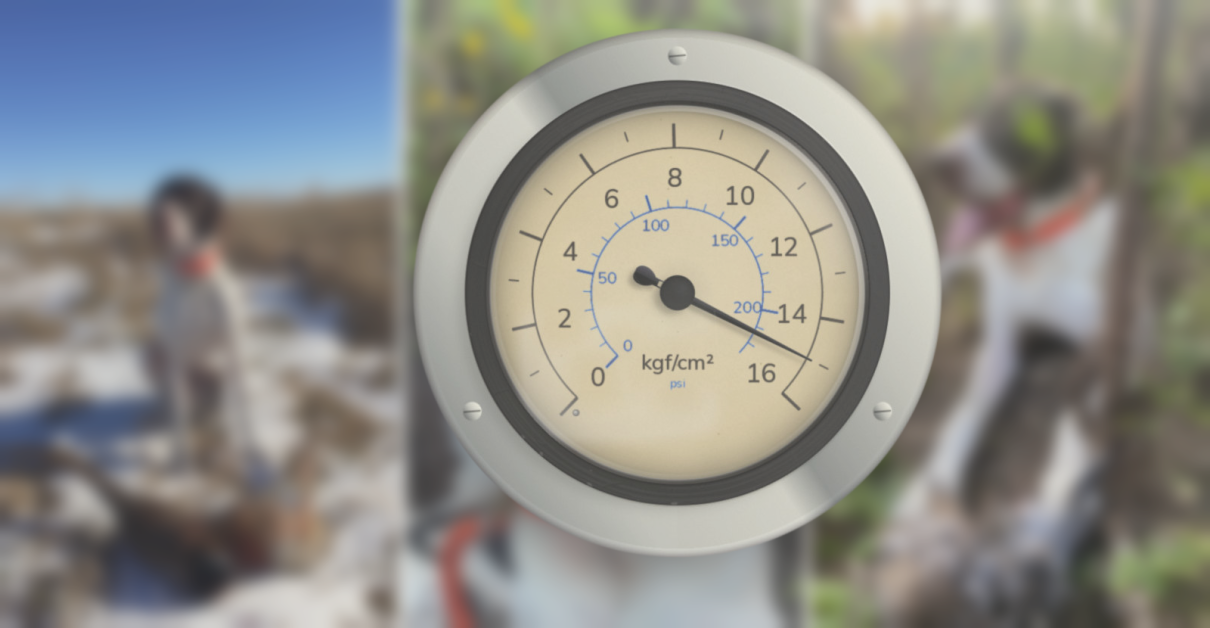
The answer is 15 kg/cm²
